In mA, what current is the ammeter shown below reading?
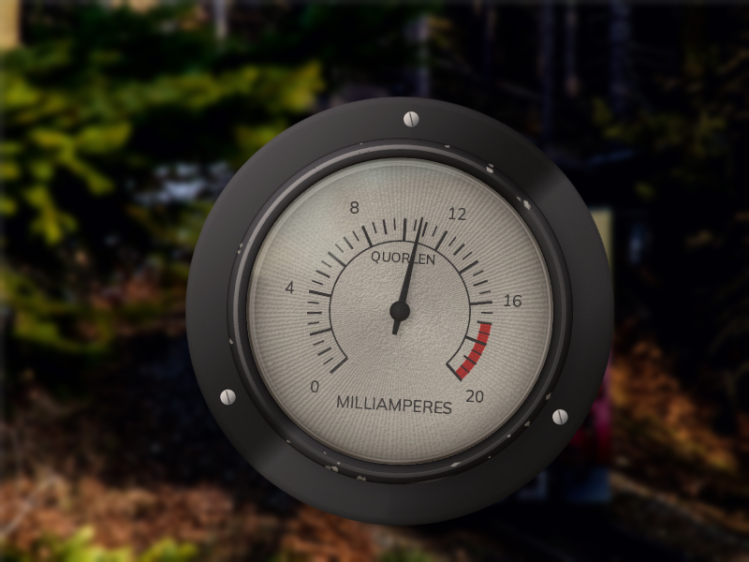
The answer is 10.75 mA
